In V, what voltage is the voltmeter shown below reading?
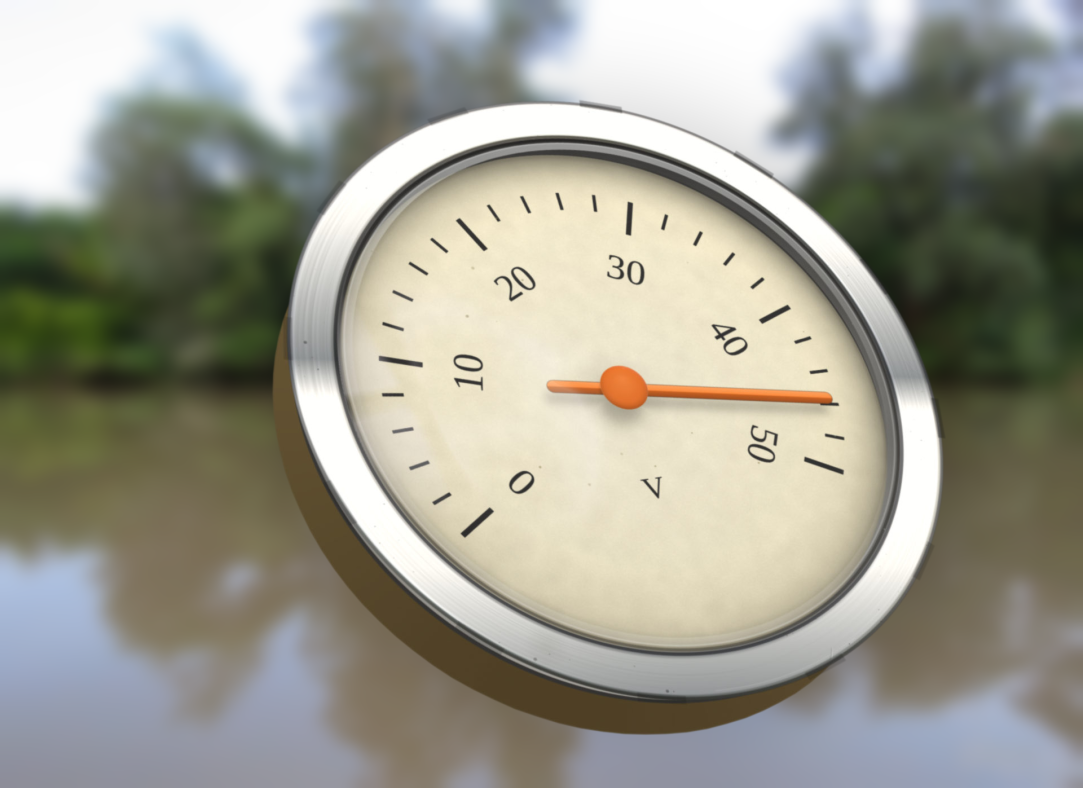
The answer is 46 V
